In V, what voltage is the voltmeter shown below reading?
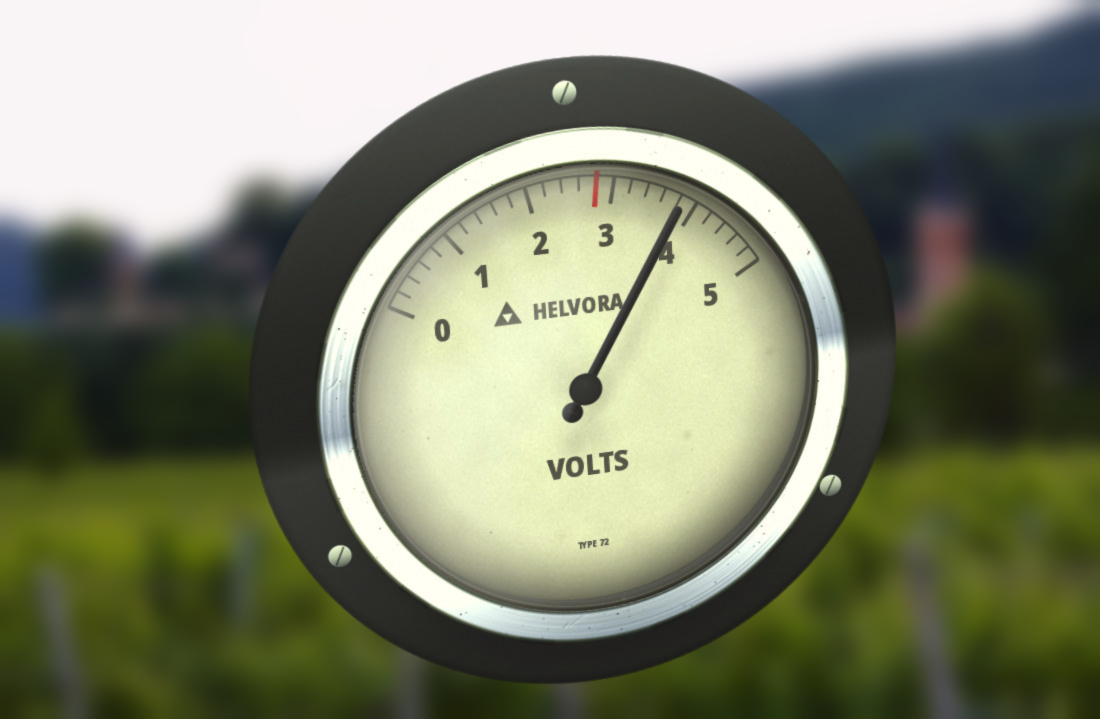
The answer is 3.8 V
